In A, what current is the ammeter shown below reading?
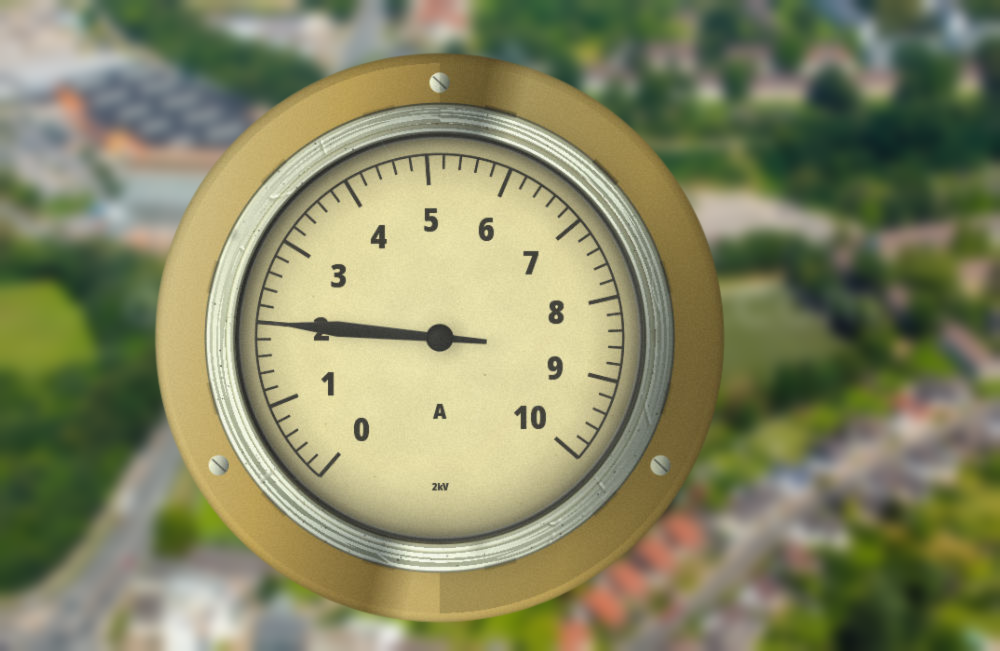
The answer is 2 A
